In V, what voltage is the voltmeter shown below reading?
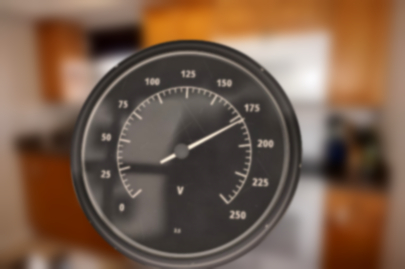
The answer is 180 V
